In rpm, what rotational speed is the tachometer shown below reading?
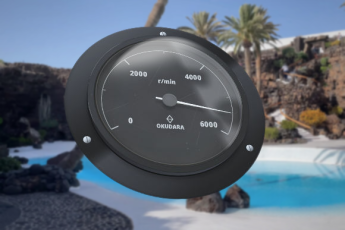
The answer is 5500 rpm
